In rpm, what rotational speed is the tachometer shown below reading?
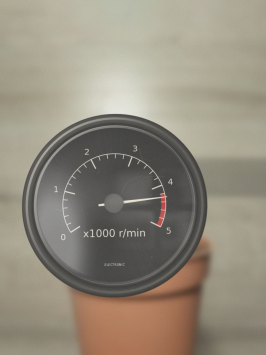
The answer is 4300 rpm
